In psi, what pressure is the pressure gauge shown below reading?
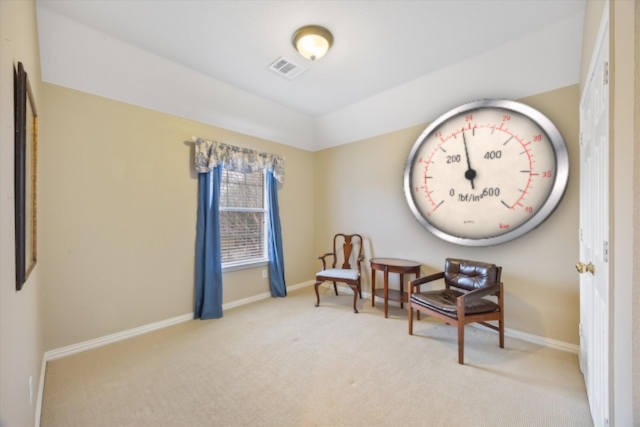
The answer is 275 psi
